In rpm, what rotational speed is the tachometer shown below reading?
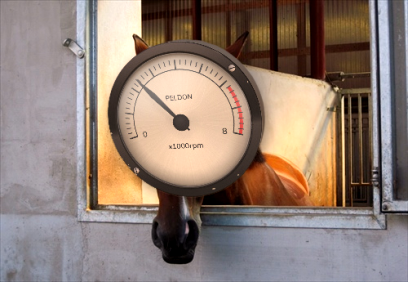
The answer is 2400 rpm
